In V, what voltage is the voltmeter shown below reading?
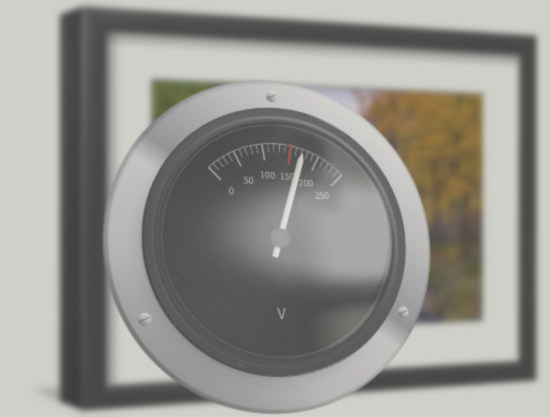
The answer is 170 V
